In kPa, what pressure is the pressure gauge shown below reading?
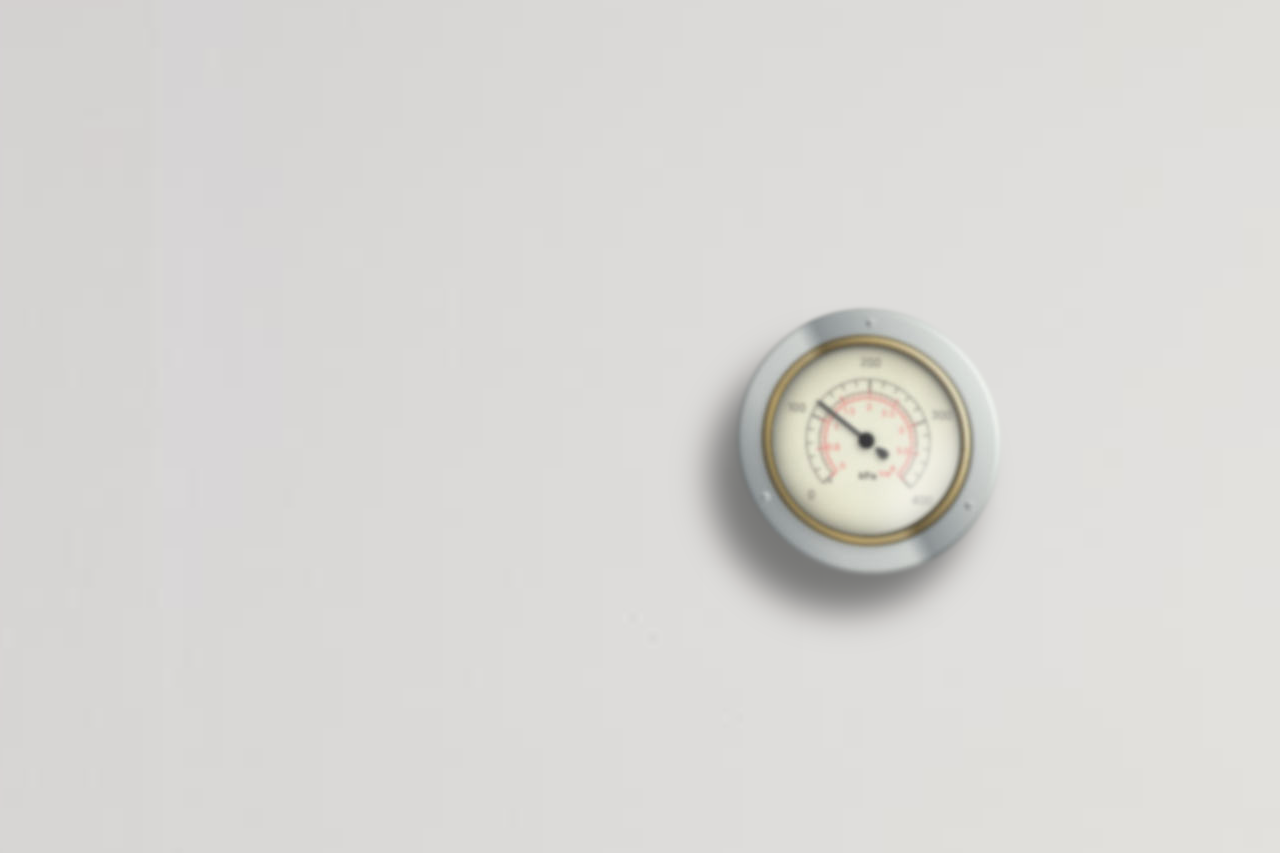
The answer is 120 kPa
